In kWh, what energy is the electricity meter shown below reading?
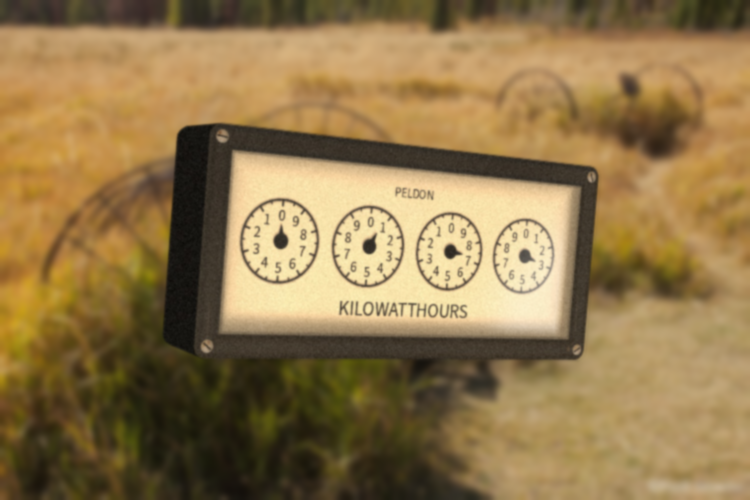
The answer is 73 kWh
